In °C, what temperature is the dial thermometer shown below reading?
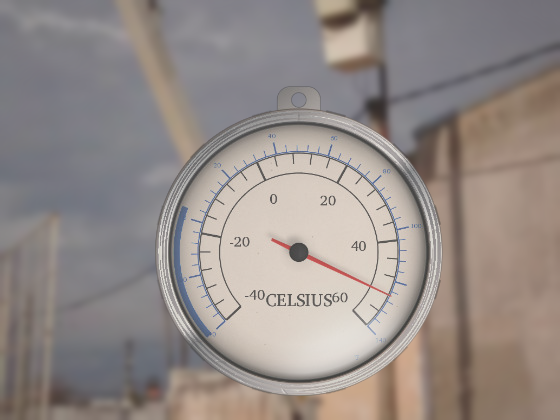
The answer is 52 °C
